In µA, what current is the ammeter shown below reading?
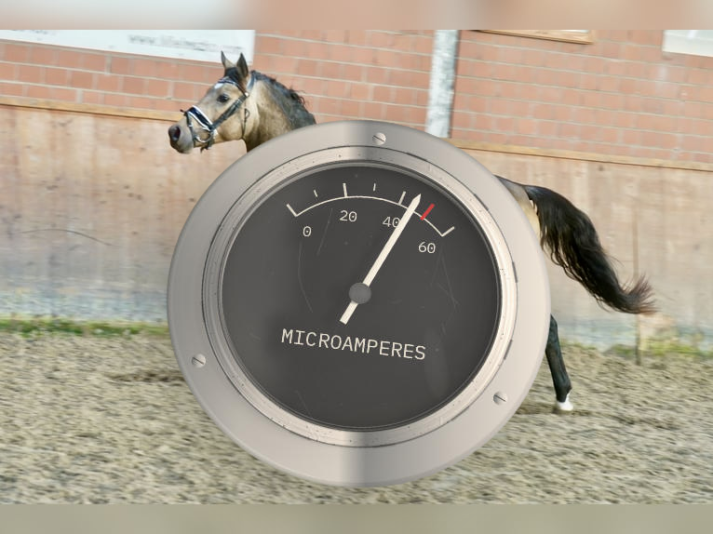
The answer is 45 µA
